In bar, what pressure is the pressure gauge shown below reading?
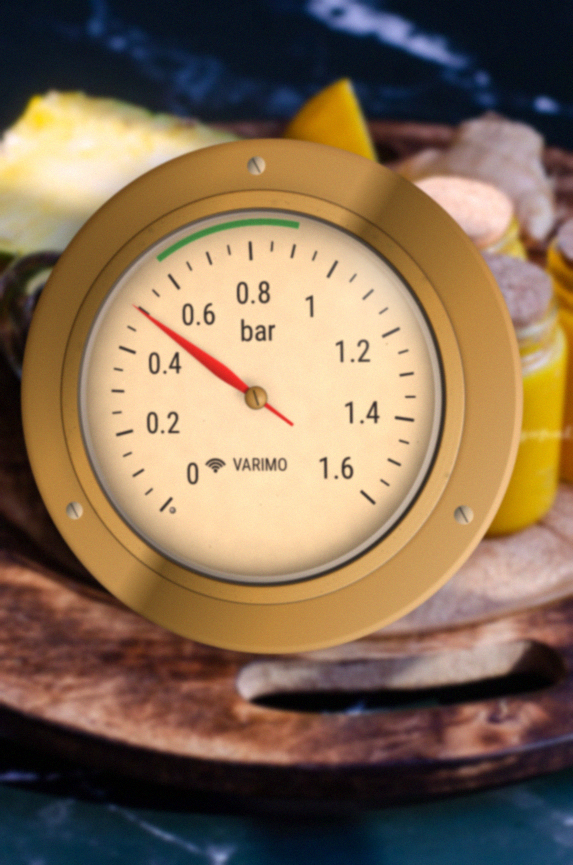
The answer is 0.5 bar
